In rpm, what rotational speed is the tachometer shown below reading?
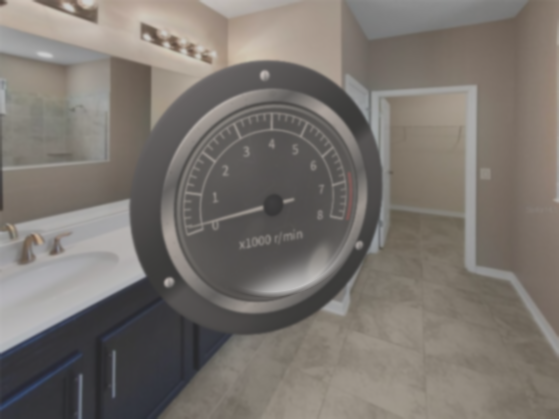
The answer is 200 rpm
